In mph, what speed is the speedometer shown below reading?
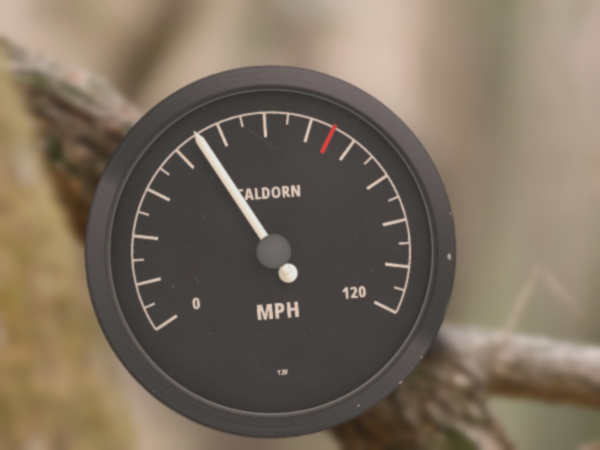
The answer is 45 mph
